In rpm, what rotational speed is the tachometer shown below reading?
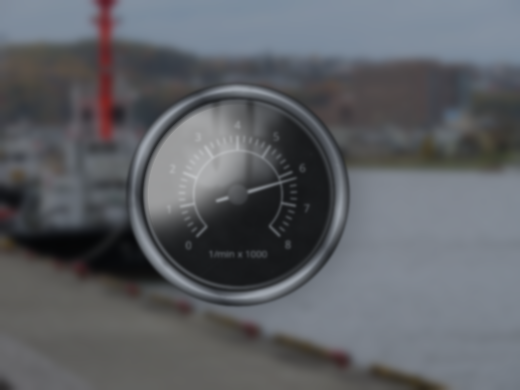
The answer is 6200 rpm
